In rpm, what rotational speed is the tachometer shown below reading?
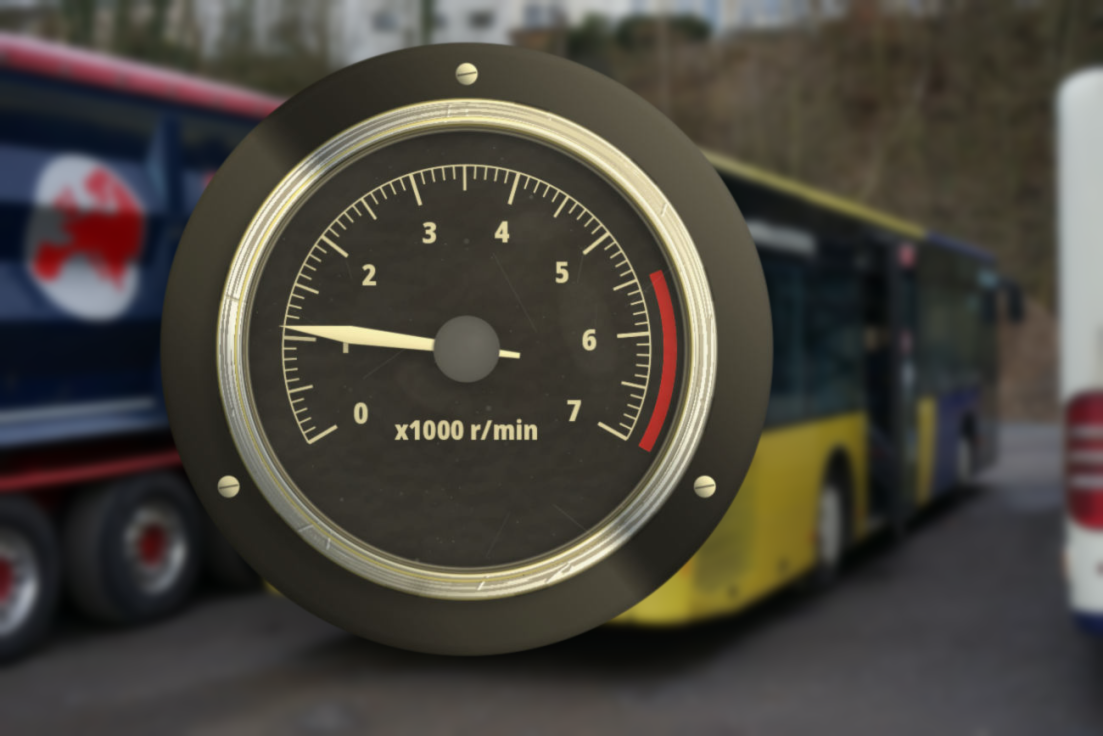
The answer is 1100 rpm
